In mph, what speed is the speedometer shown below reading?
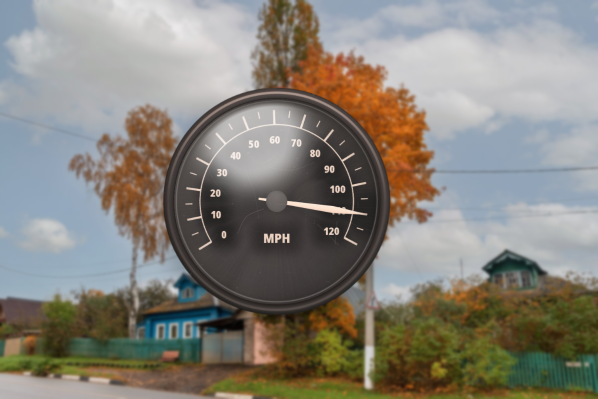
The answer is 110 mph
